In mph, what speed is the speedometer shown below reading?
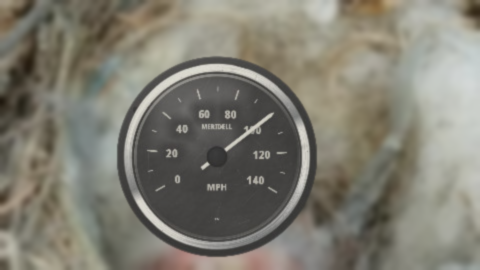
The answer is 100 mph
